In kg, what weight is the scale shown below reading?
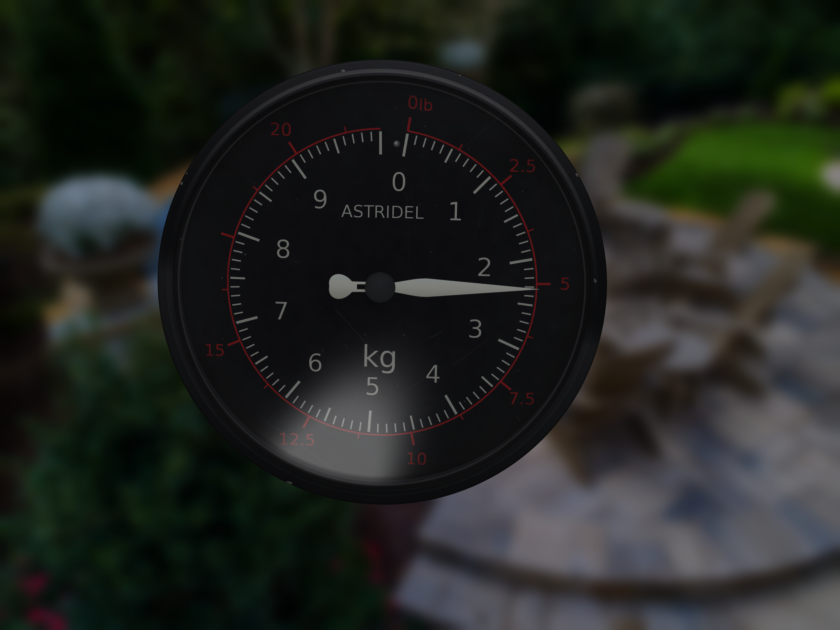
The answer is 2.3 kg
